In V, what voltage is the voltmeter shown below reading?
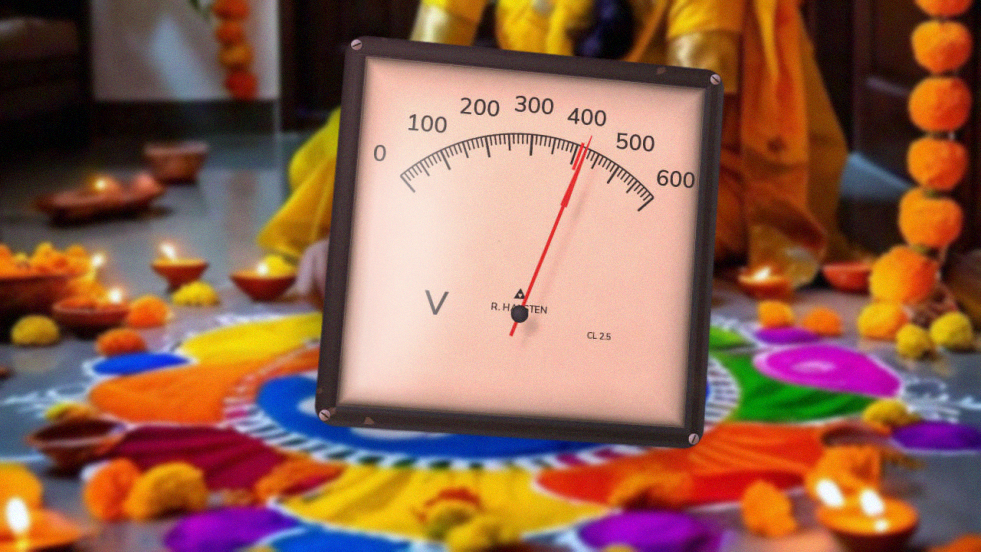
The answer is 420 V
